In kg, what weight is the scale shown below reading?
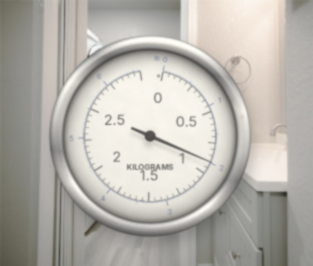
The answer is 0.9 kg
